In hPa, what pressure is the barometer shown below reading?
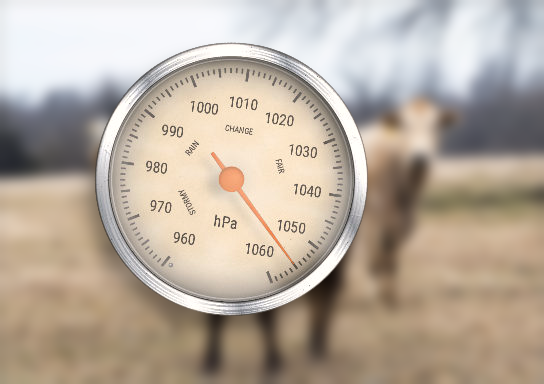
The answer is 1055 hPa
